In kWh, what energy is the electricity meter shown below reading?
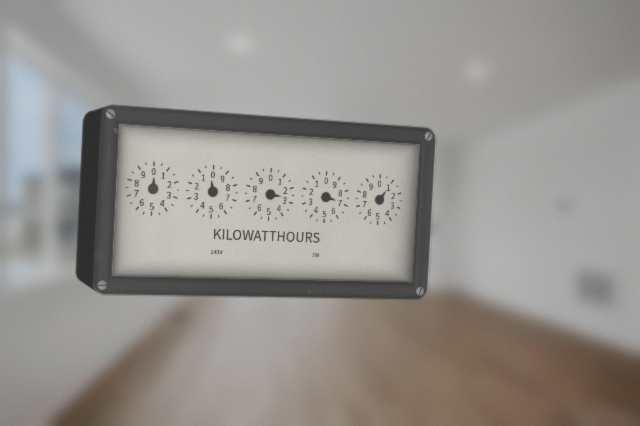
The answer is 271 kWh
